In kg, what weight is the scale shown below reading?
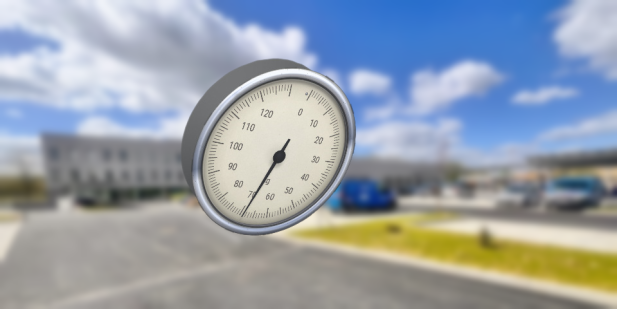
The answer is 70 kg
